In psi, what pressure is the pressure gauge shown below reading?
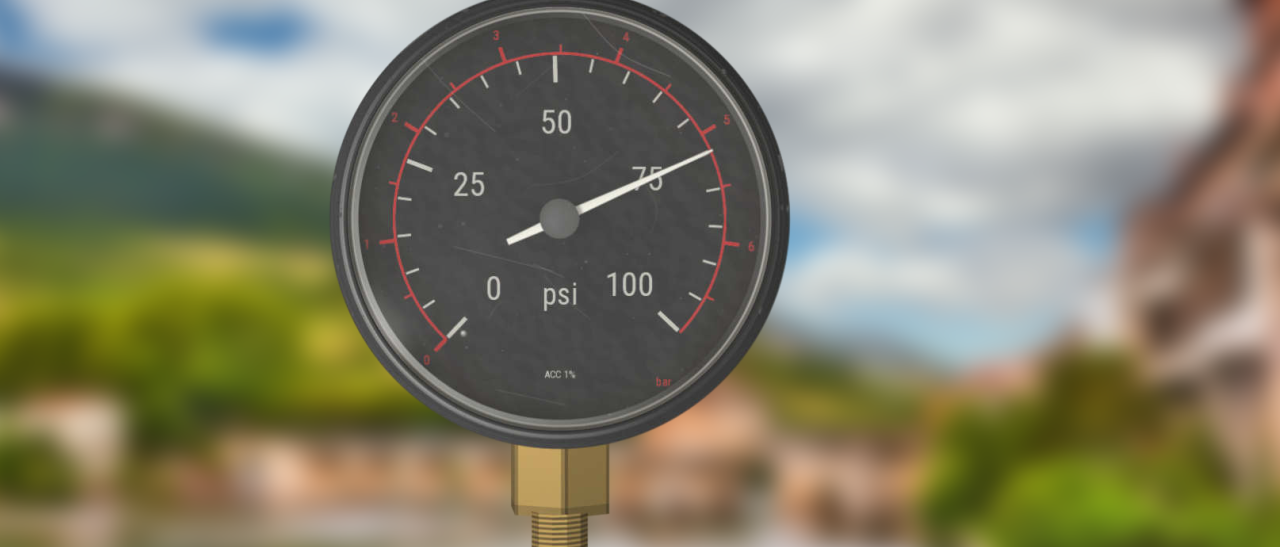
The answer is 75 psi
